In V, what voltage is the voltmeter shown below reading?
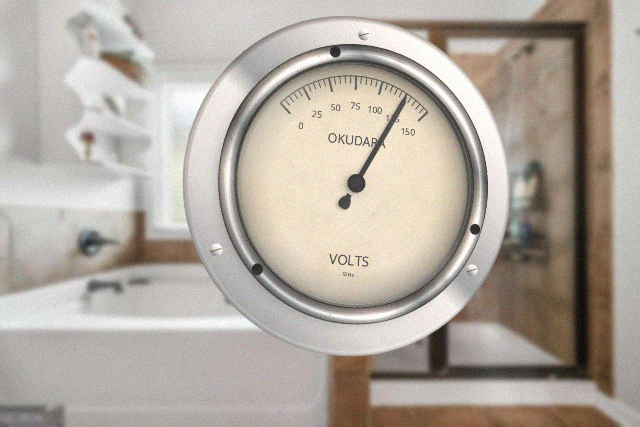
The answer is 125 V
